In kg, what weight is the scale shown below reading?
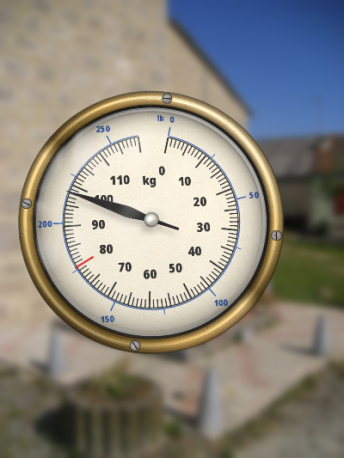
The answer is 98 kg
